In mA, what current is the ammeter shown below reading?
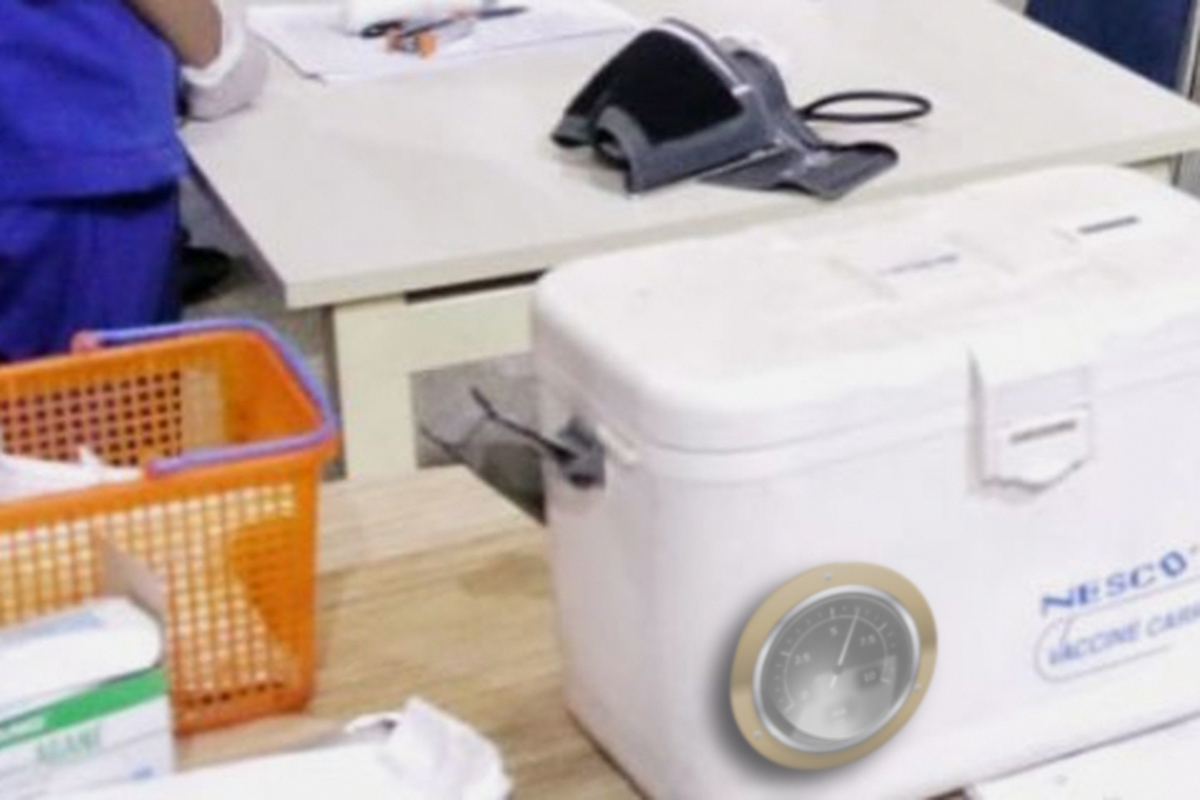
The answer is 6 mA
